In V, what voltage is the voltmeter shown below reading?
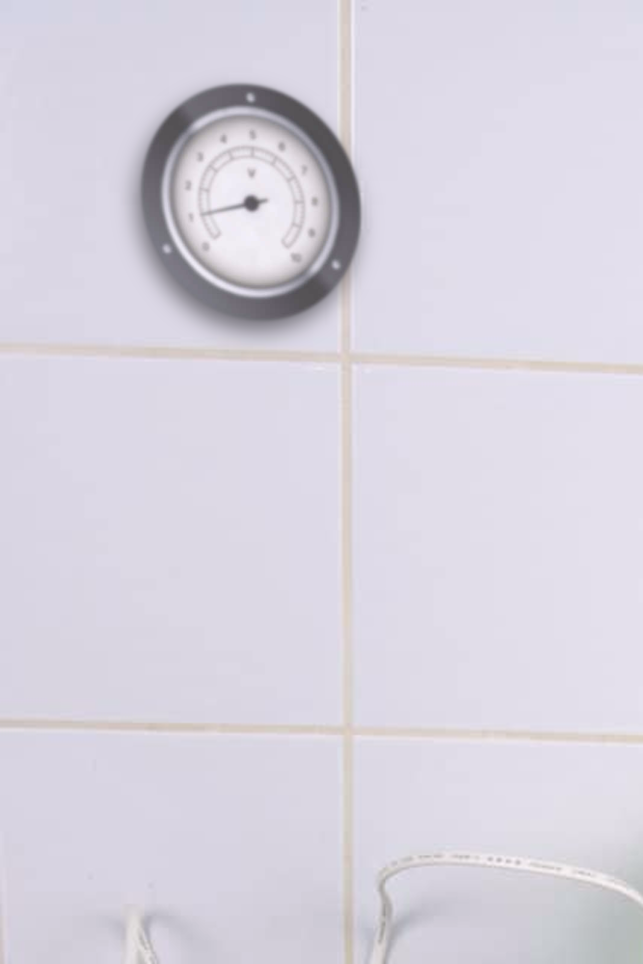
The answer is 1 V
